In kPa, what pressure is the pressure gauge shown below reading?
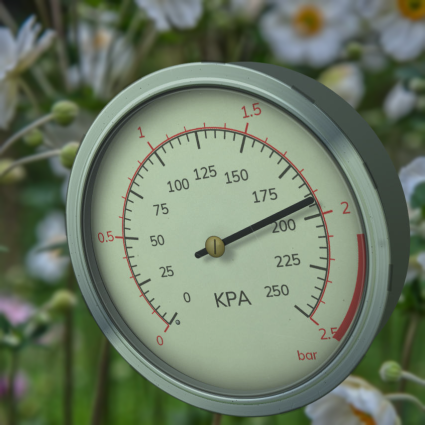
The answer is 192.5 kPa
